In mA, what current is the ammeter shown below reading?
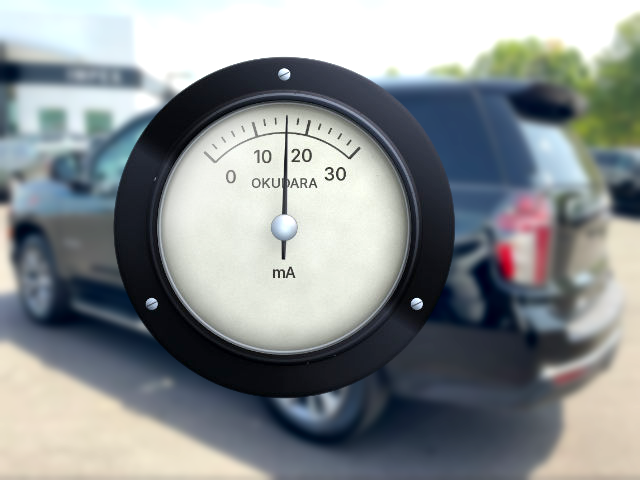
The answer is 16 mA
